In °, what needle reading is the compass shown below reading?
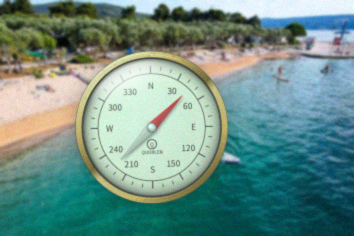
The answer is 45 °
